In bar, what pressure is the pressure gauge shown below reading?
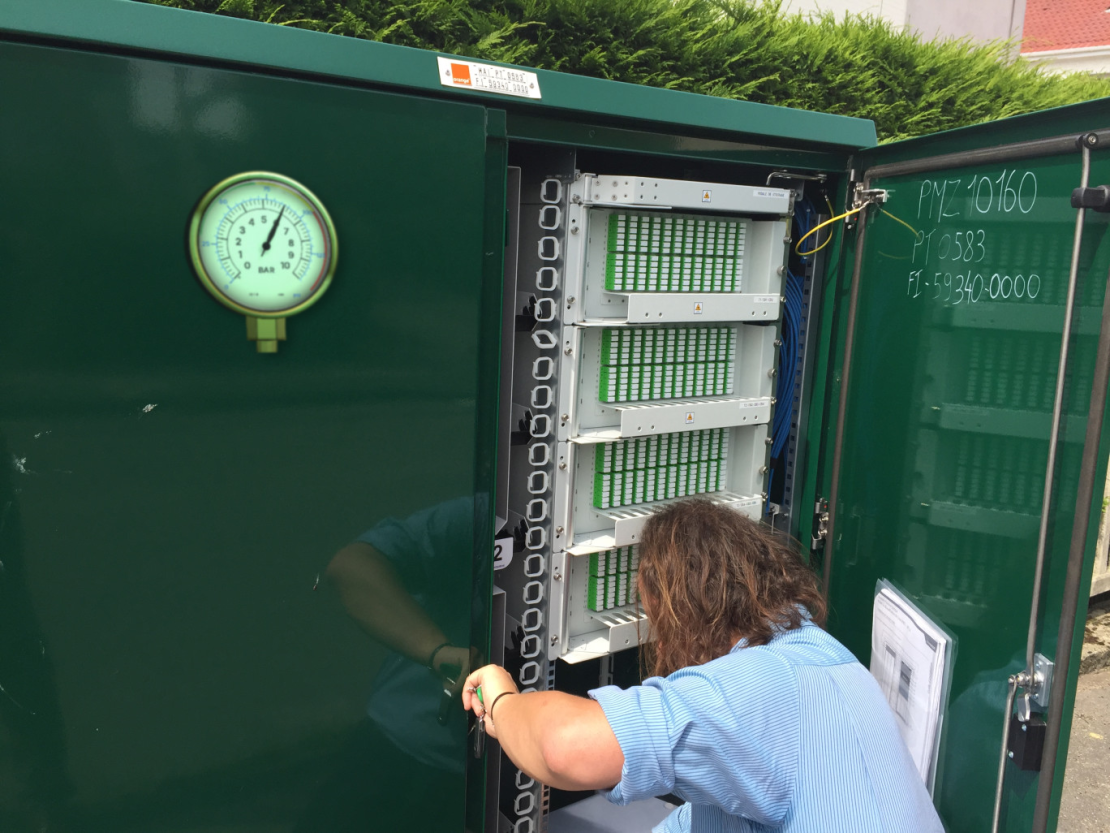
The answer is 6 bar
